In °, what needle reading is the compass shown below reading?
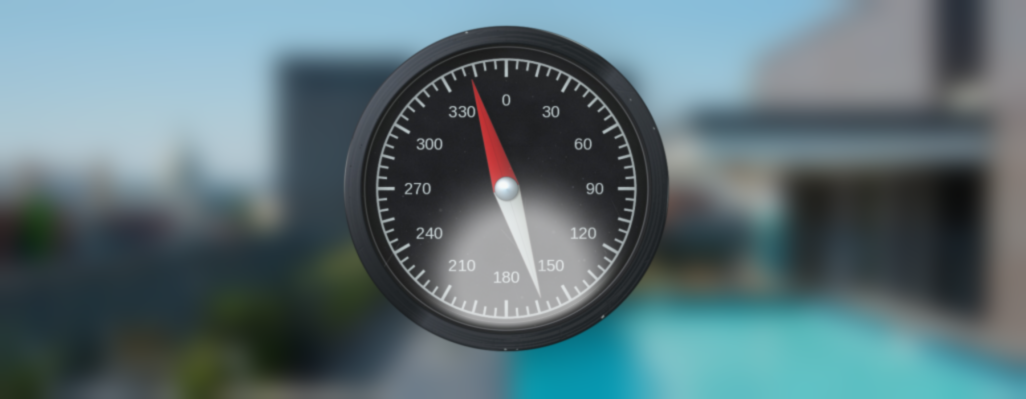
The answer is 342.5 °
